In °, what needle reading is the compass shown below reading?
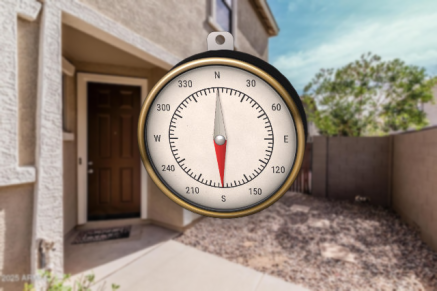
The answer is 180 °
